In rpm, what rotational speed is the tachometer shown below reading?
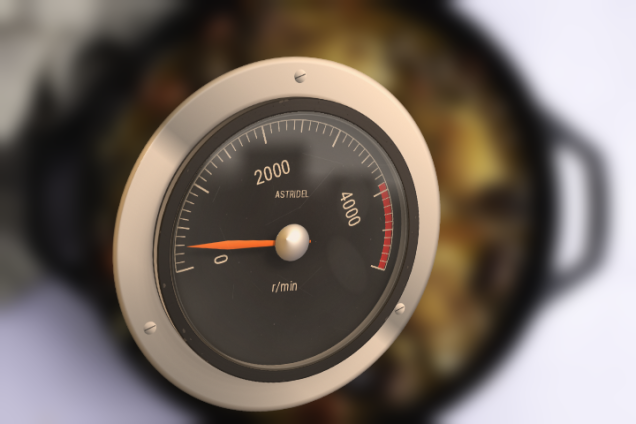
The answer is 300 rpm
